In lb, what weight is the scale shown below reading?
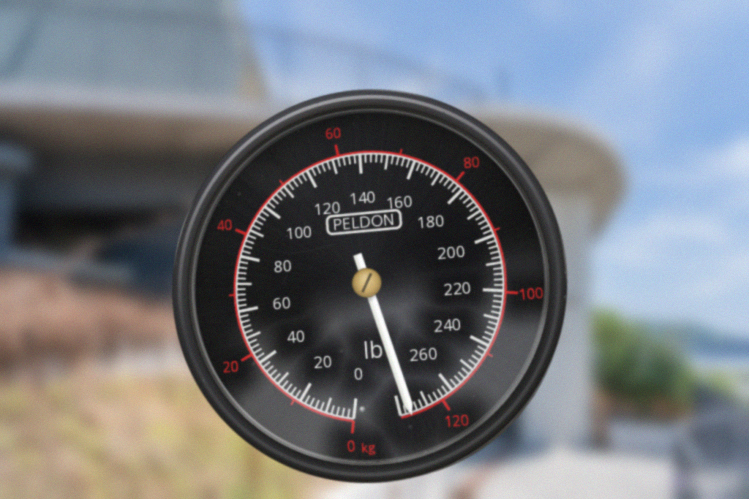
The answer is 276 lb
